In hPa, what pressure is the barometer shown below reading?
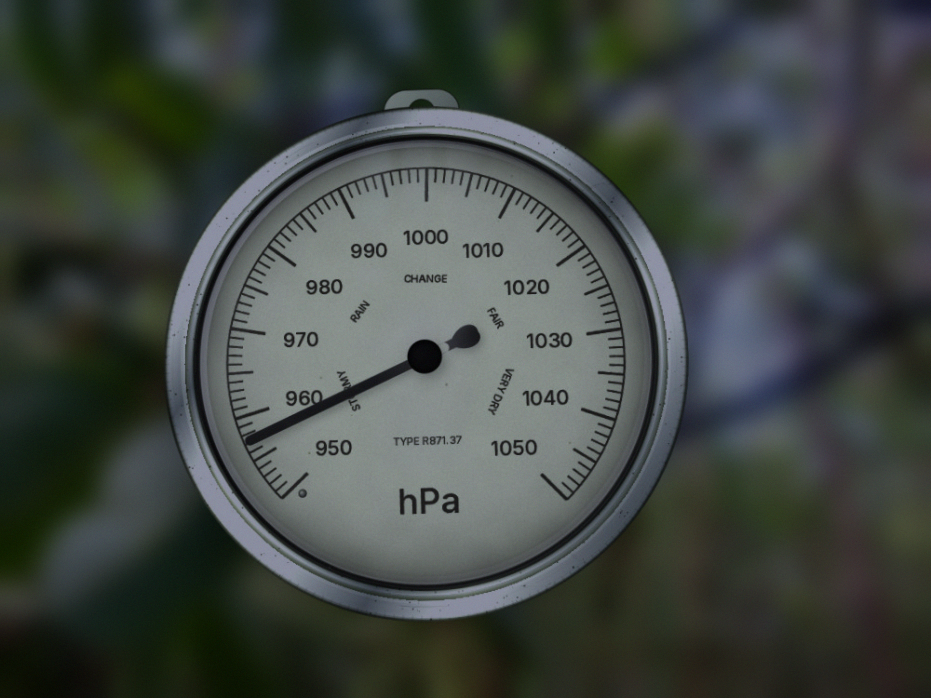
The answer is 957 hPa
